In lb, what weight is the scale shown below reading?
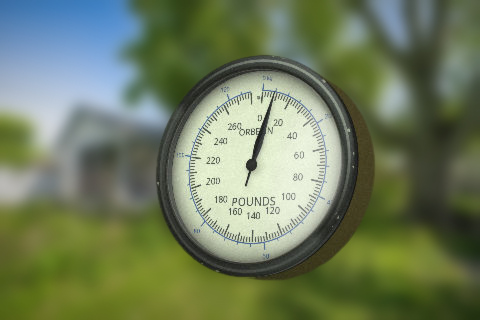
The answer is 10 lb
